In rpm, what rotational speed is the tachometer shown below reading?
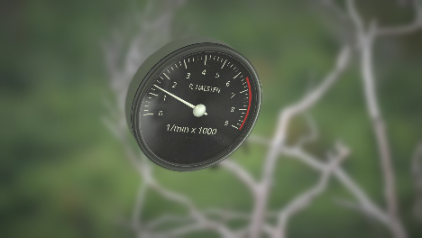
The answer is 1400 rpm
